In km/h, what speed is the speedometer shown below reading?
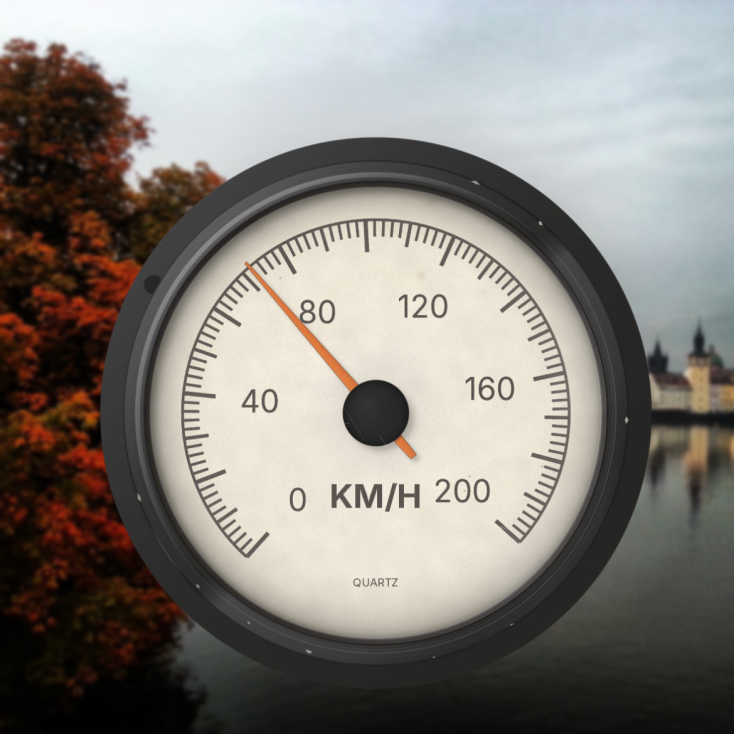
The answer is 72 km/h
